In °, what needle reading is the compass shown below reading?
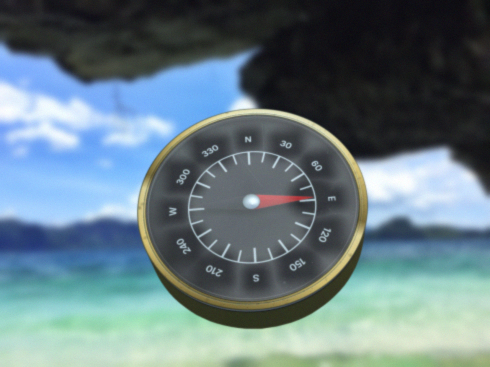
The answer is 90 °
